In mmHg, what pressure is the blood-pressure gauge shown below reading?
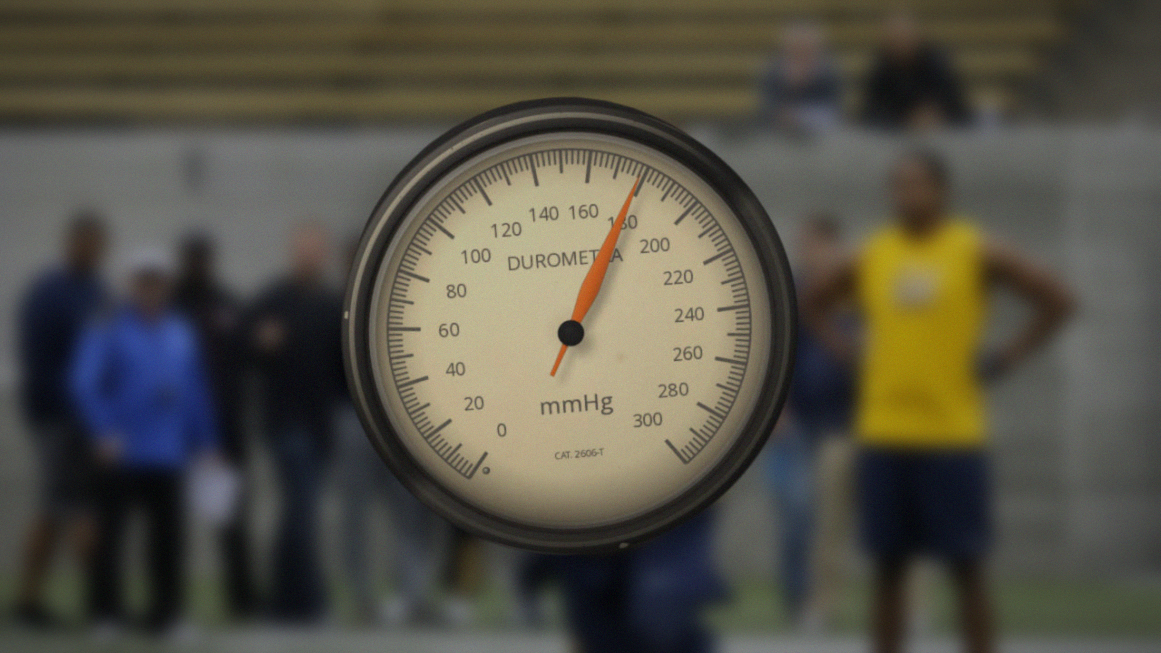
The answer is 178 mmHg
